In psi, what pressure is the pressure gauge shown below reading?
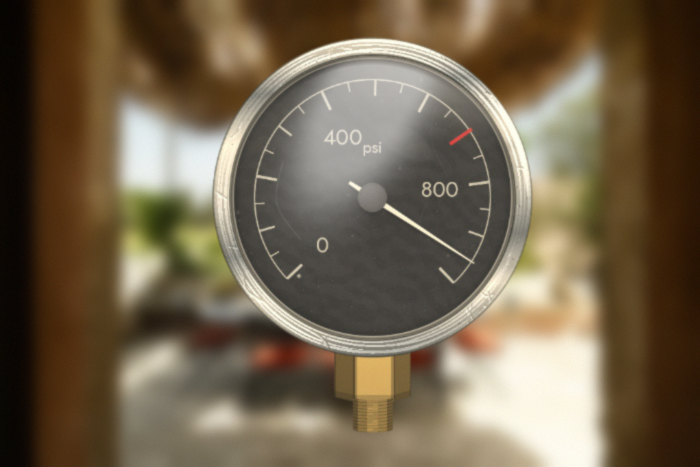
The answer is 950 psi
